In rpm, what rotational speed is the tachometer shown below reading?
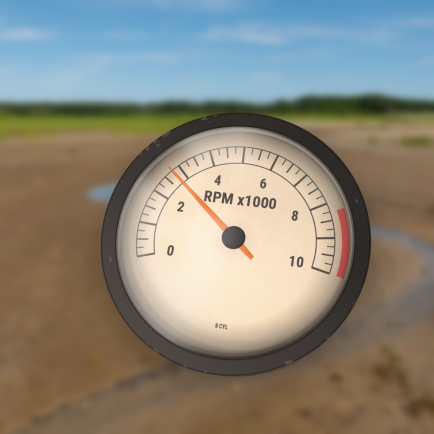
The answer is 2750 rpm
